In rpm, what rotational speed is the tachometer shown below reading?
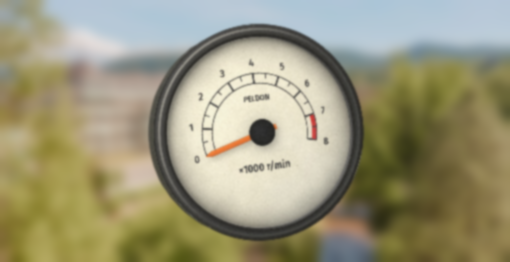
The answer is 0 rpm
